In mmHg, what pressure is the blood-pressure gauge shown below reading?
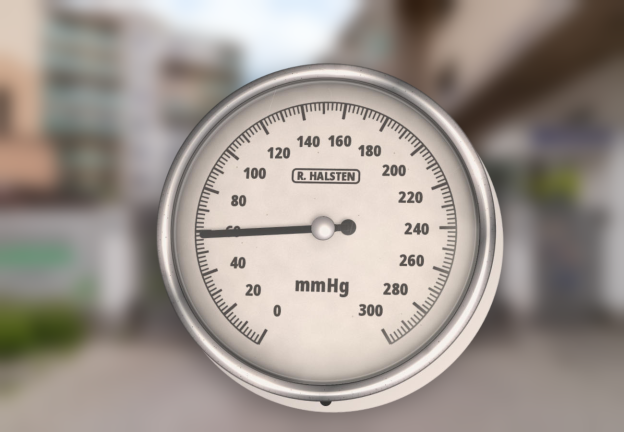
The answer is 58 mmHg
